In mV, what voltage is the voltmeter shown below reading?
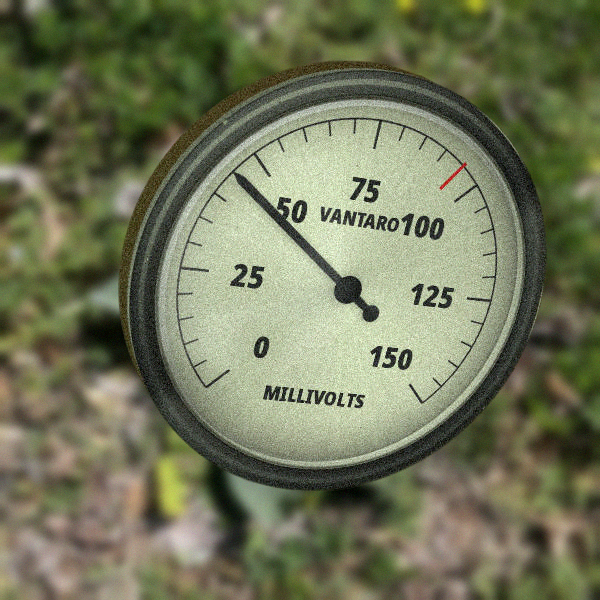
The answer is 45 mV
